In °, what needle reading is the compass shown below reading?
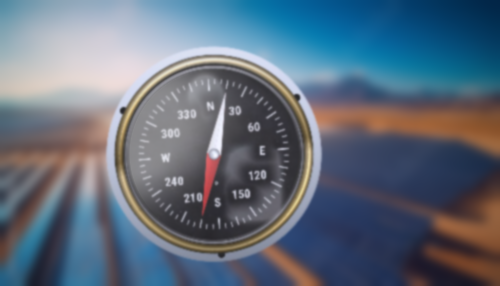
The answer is 195 °
